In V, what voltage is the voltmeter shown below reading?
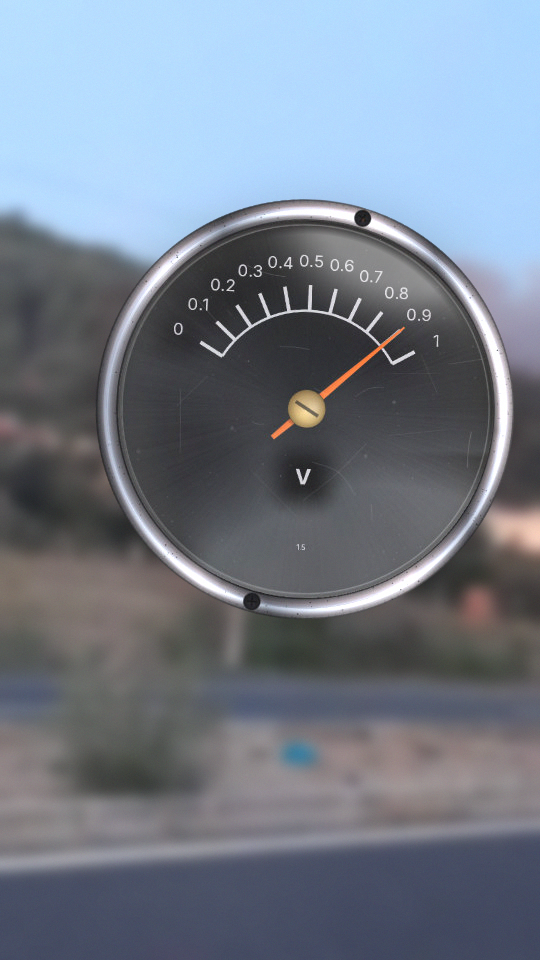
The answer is 0.9 V
